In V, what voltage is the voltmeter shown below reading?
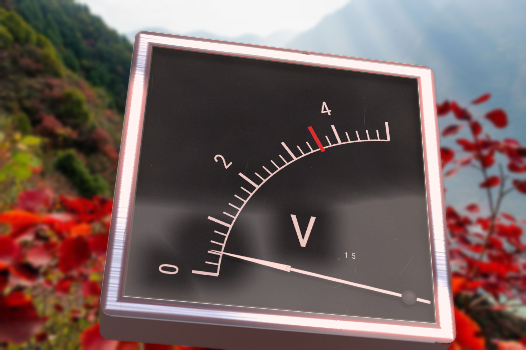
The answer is 0.4 V
